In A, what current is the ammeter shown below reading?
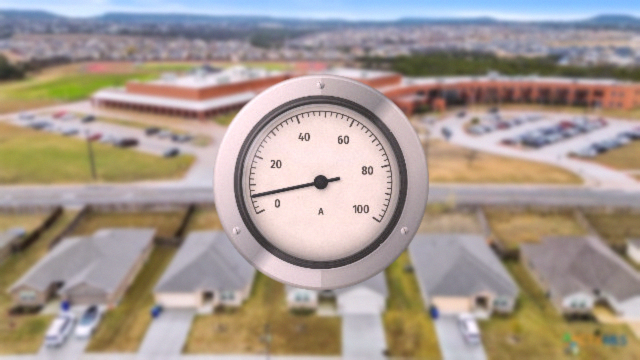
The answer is 6 A
